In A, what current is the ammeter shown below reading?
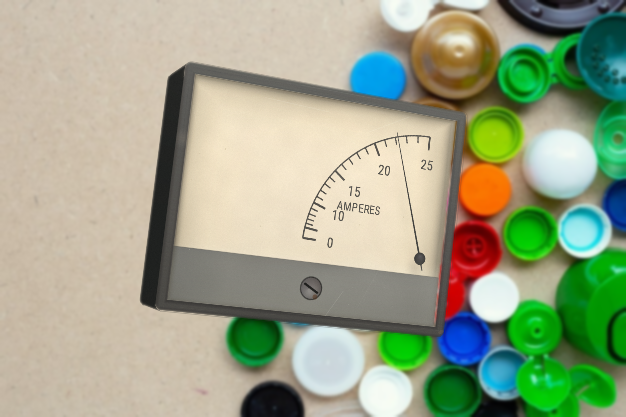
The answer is 22 A
